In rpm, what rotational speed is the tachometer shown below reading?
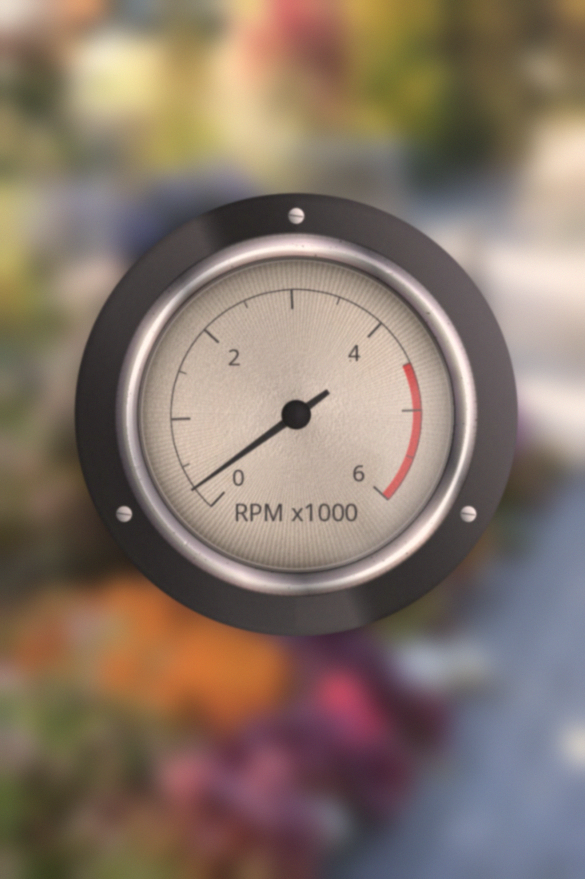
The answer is 250 rpm
